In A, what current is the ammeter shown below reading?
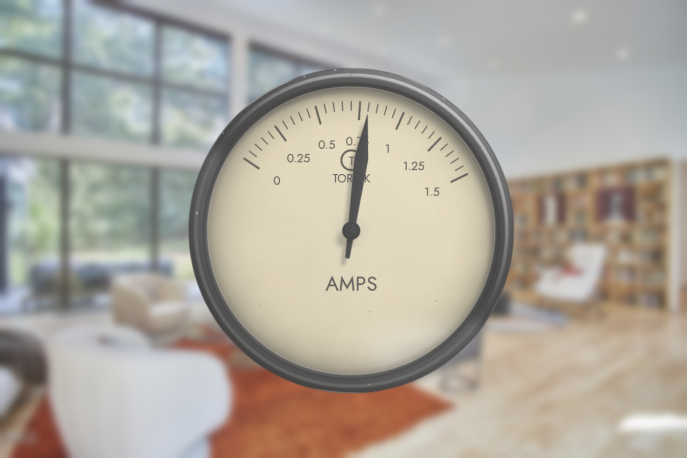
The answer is 0.8 A
